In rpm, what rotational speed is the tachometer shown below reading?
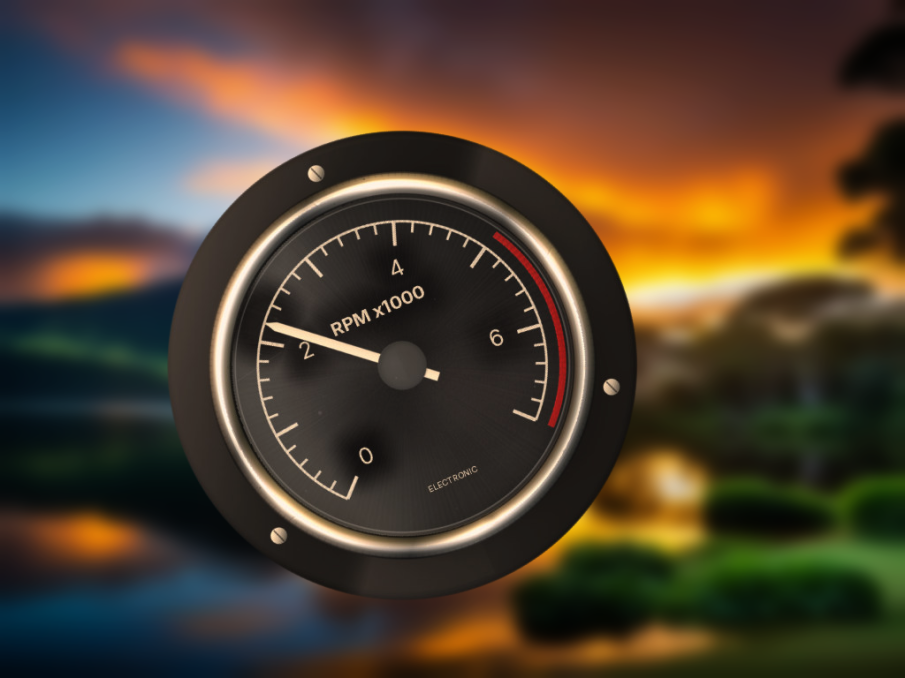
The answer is 2200 rpm
